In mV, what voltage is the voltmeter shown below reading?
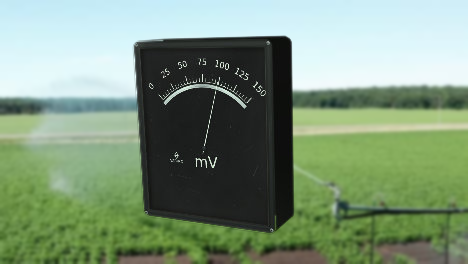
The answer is 100 mV
